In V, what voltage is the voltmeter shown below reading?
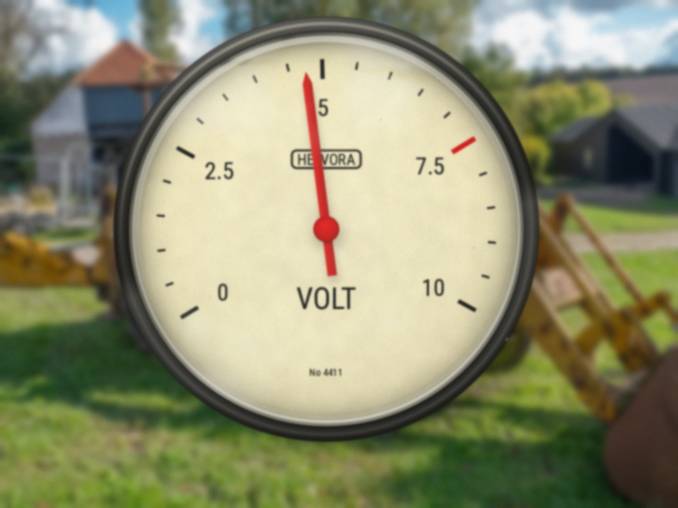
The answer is 4.75 V
